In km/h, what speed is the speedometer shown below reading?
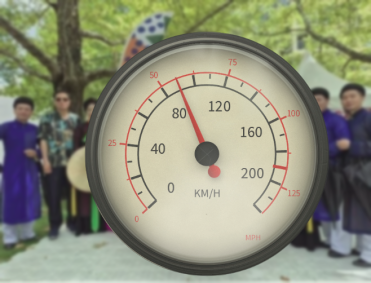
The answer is 90 km/h
